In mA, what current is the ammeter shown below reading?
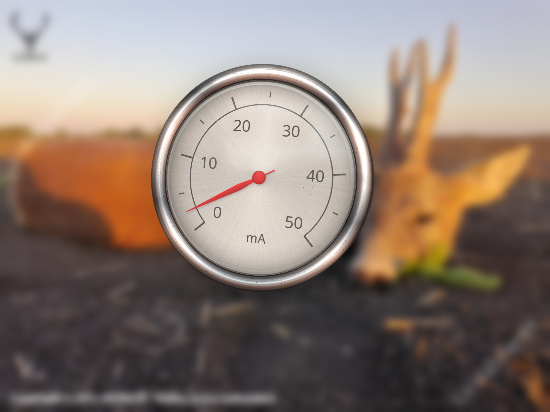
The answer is 2.5 mA
